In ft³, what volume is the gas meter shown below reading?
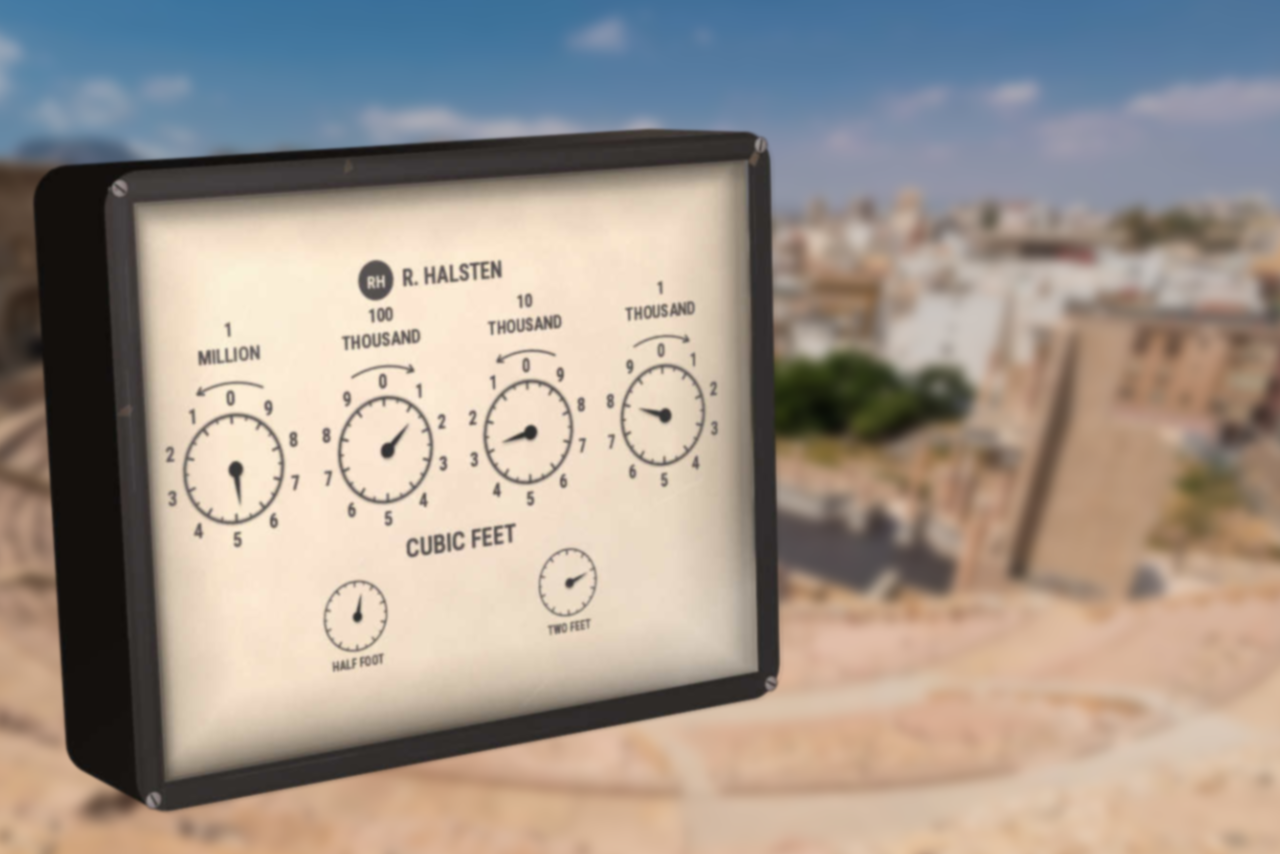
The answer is 512800 ft³
